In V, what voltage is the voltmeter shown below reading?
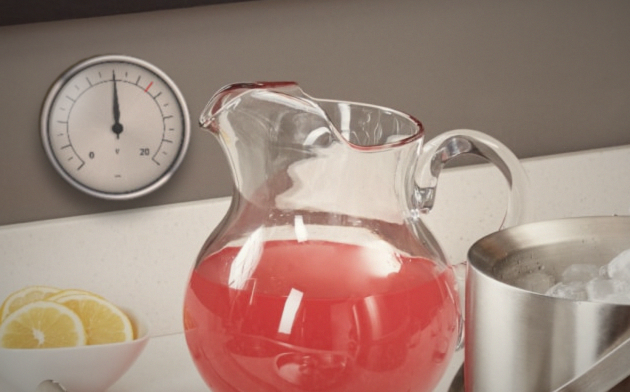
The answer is 10 V
